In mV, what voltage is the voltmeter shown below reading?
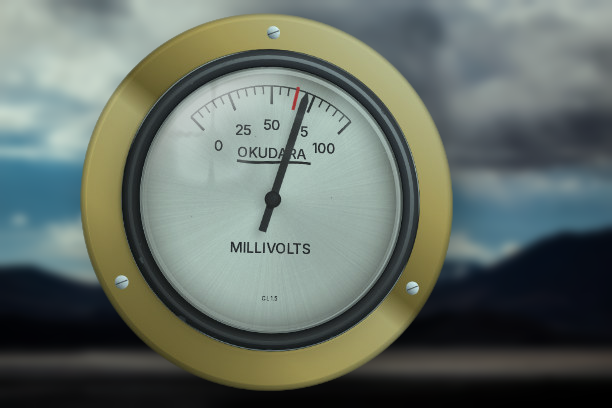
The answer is 70 mV
